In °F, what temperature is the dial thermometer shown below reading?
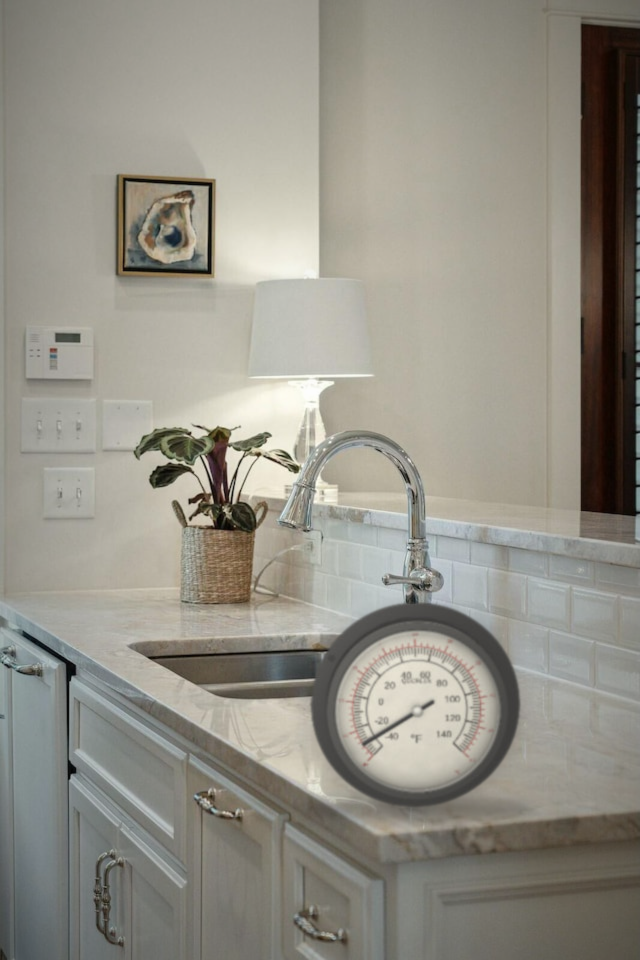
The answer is -30 °F
